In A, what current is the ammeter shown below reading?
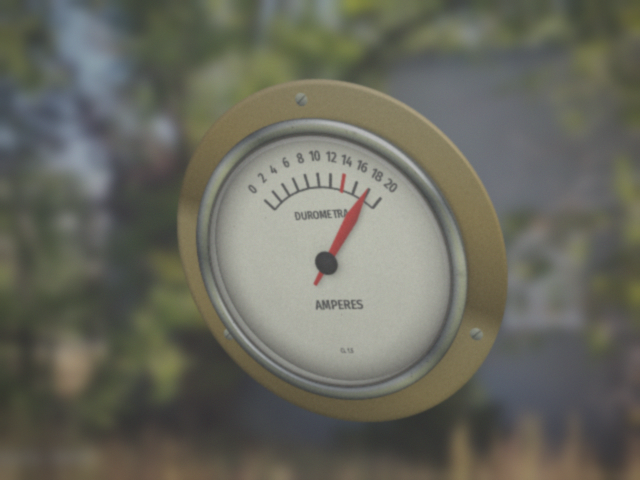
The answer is 18 A
